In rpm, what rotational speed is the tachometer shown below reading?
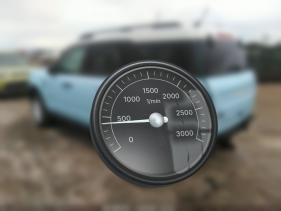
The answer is 400 rpm
